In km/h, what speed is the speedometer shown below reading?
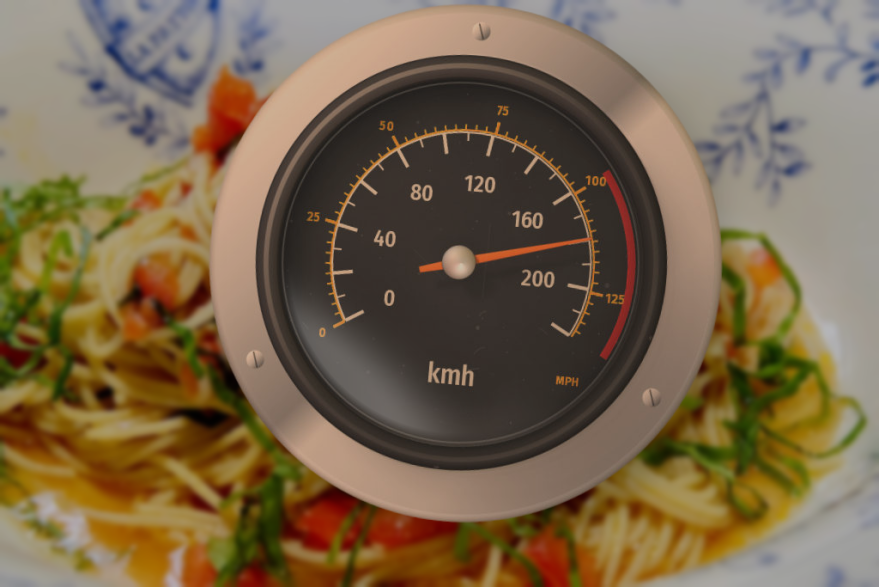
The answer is 180 km/h
